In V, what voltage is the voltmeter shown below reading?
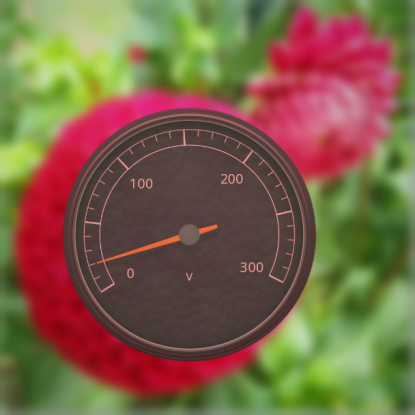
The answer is 20 V
